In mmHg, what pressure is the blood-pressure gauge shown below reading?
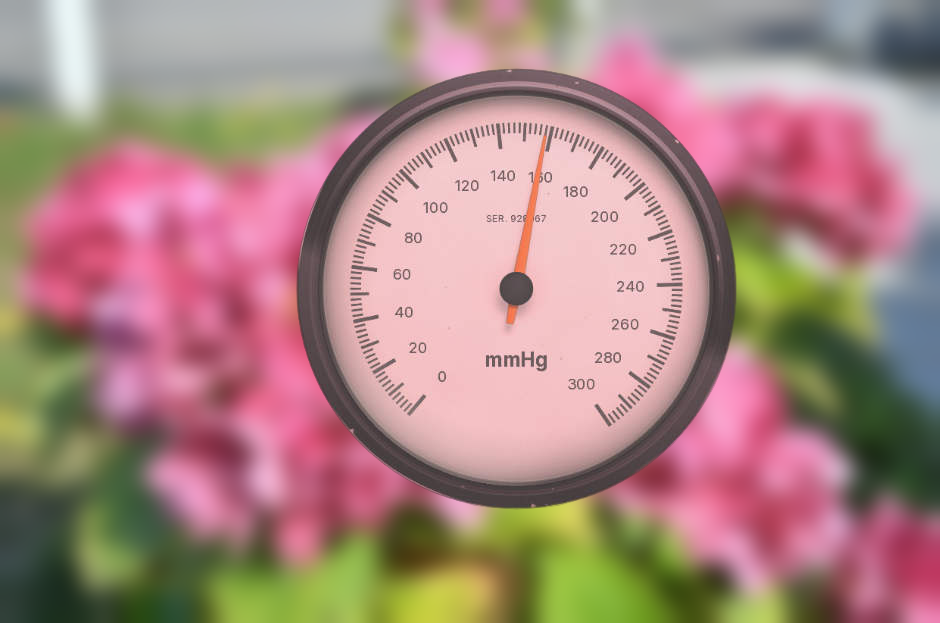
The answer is 158 mmHg
